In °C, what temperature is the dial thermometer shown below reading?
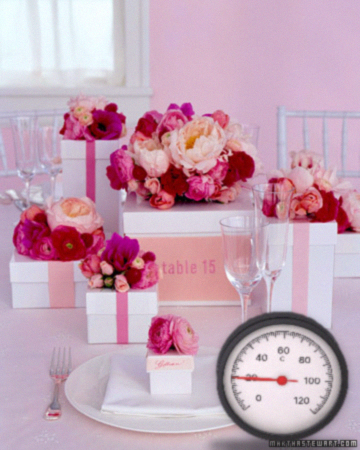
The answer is 20 °C
